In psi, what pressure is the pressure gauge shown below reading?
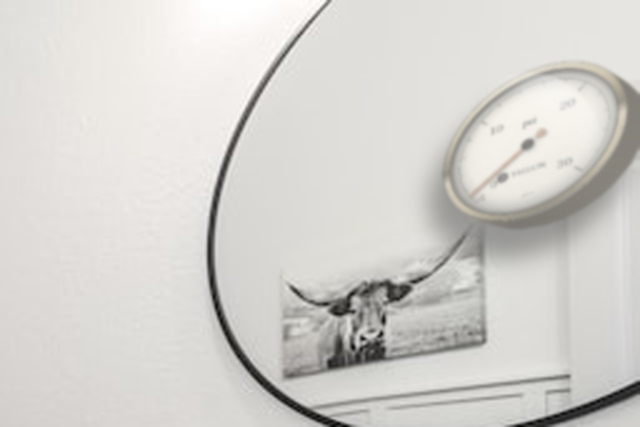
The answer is 1 psi
